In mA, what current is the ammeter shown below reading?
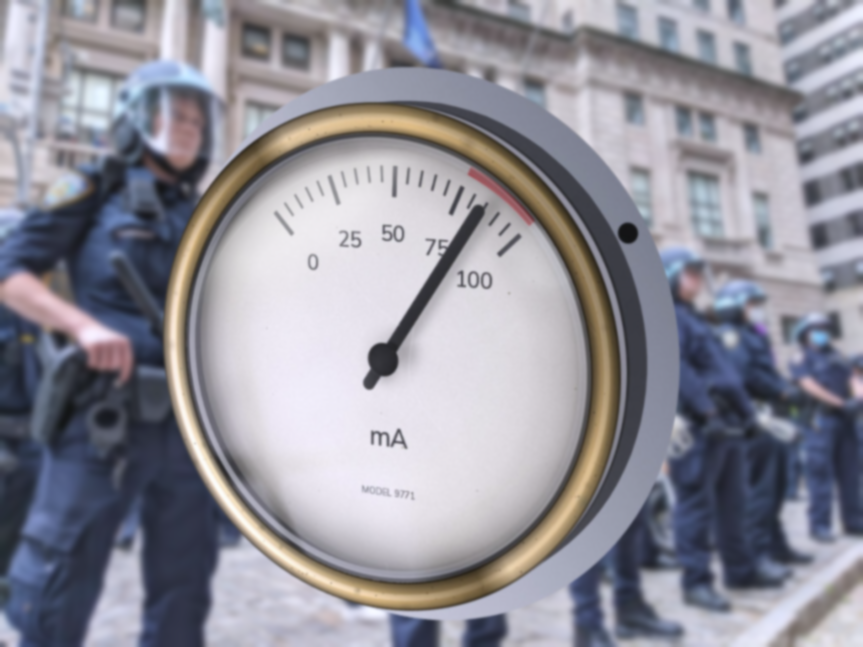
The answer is 85 mA
